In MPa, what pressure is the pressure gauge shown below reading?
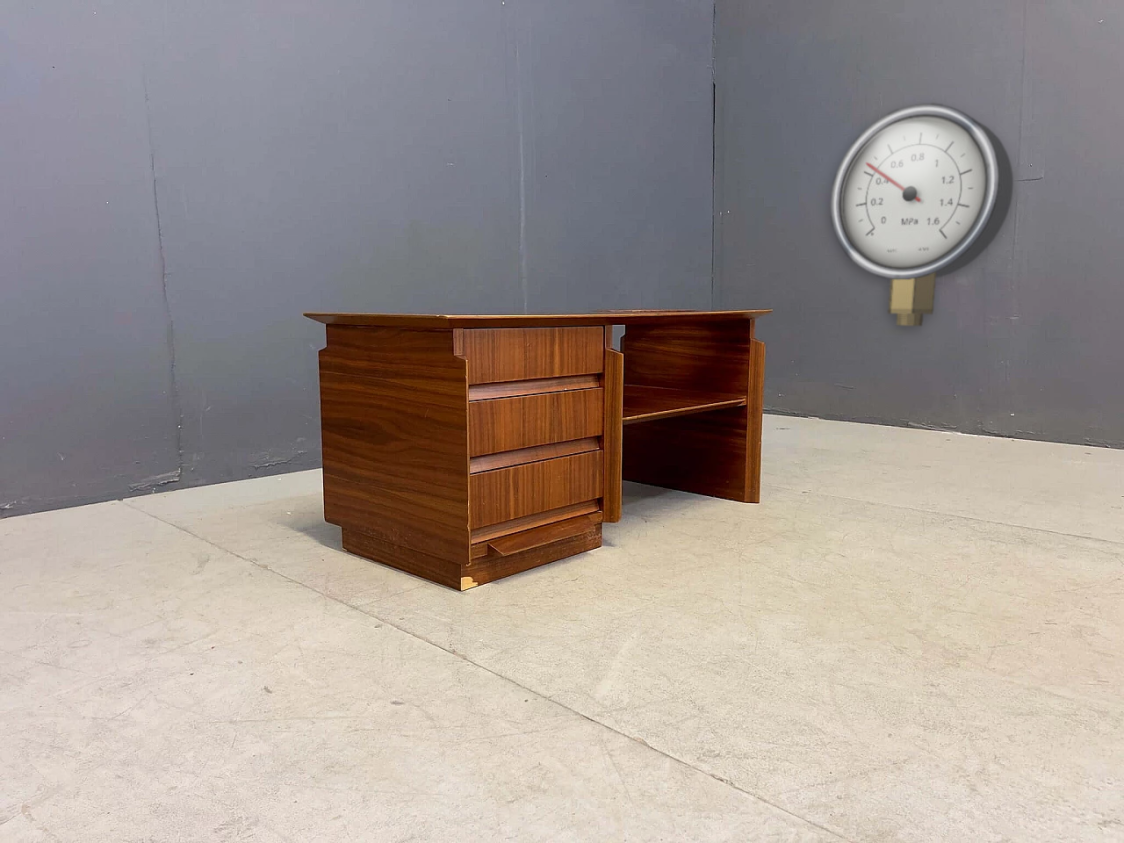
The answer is 0.45 MPa
